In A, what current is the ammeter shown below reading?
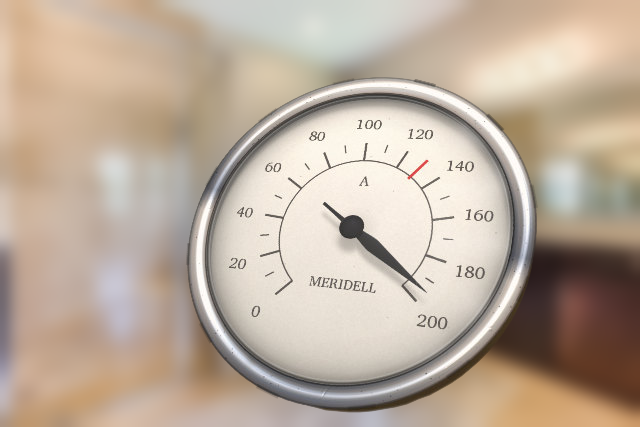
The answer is 195 A
